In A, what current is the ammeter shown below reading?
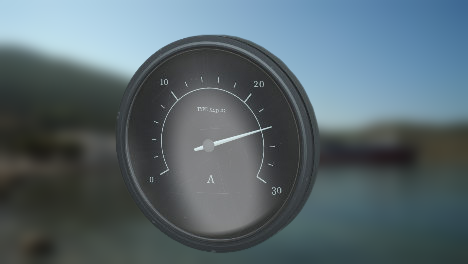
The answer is 24 A
